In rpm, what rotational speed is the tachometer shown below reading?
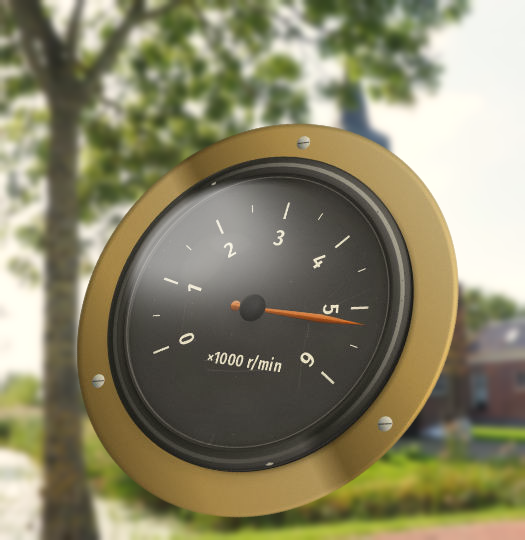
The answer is 5250 rpm
